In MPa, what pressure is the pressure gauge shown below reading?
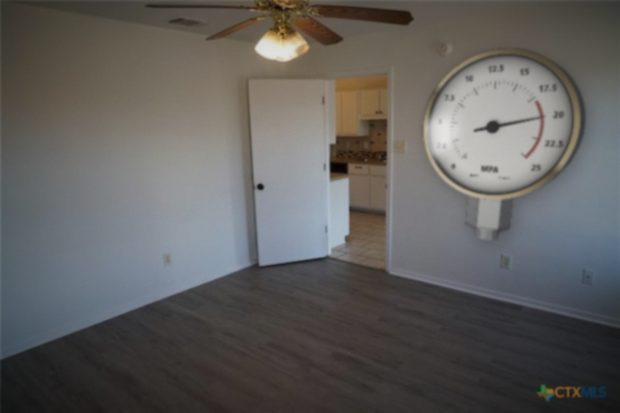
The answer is 20 MPa
